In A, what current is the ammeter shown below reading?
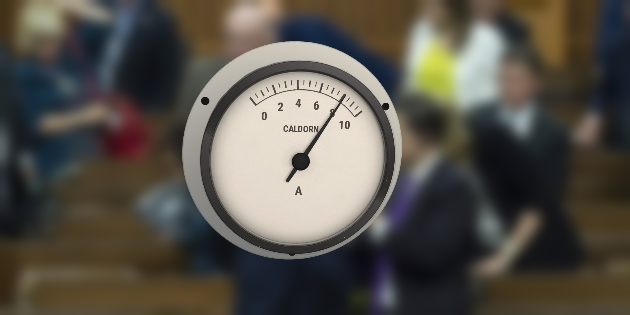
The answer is 8 A
